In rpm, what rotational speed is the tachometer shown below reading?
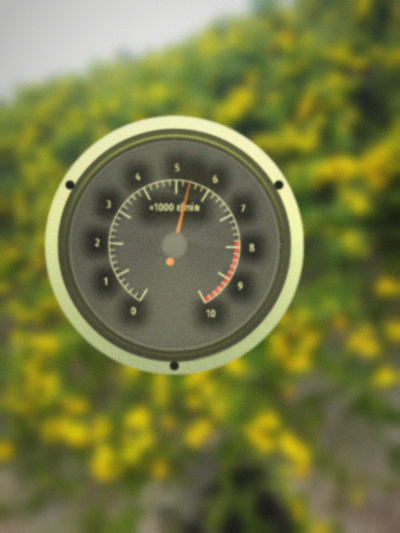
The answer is 5400 rpm
